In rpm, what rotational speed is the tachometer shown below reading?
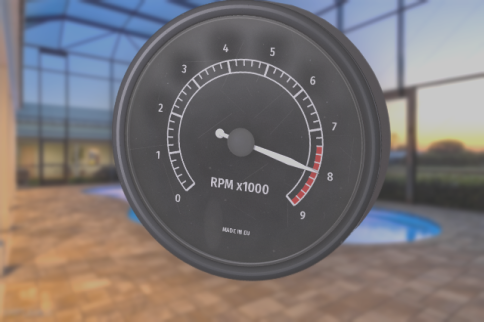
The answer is 8000 rpm
